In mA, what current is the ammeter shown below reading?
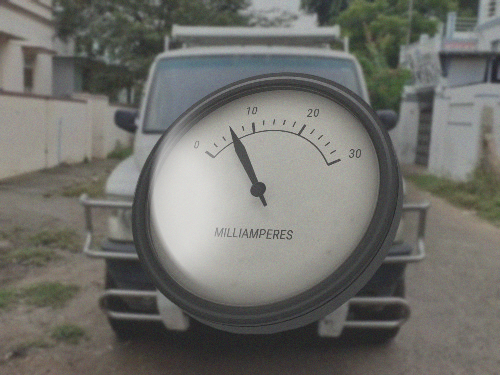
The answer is 6 mA
